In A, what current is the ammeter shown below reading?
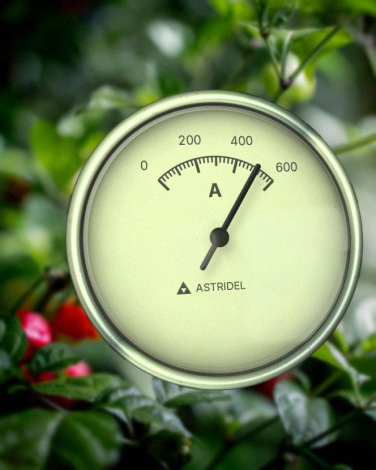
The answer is 500 A
